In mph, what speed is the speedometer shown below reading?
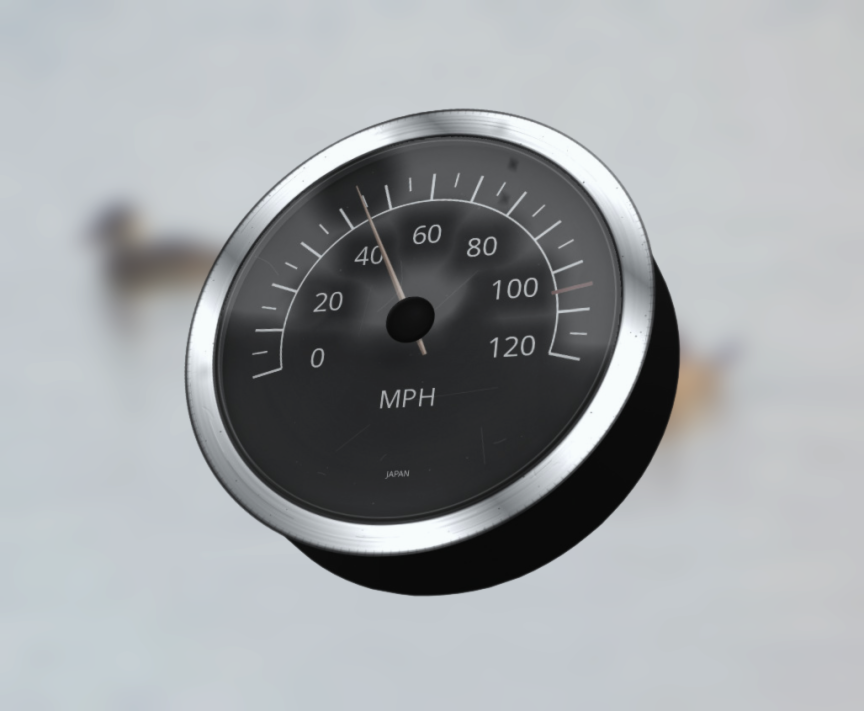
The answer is 45 mph
